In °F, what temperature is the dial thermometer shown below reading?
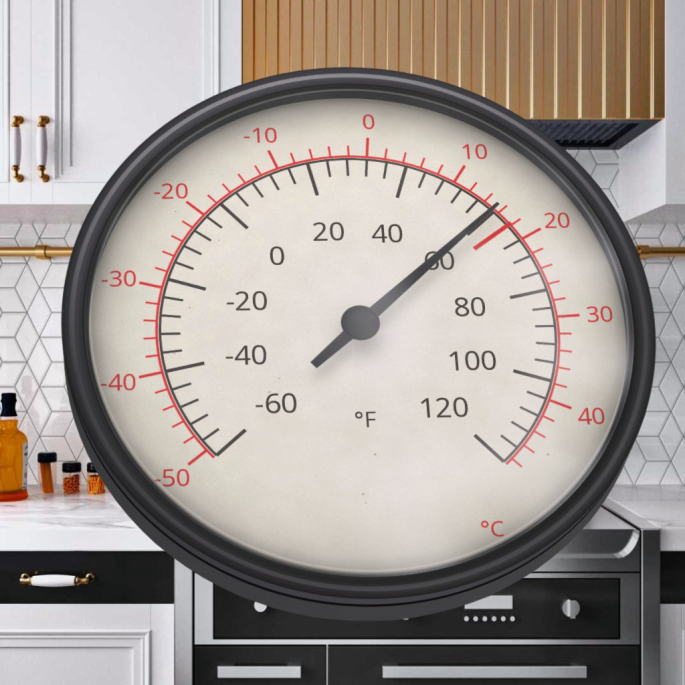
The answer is 60 °F
